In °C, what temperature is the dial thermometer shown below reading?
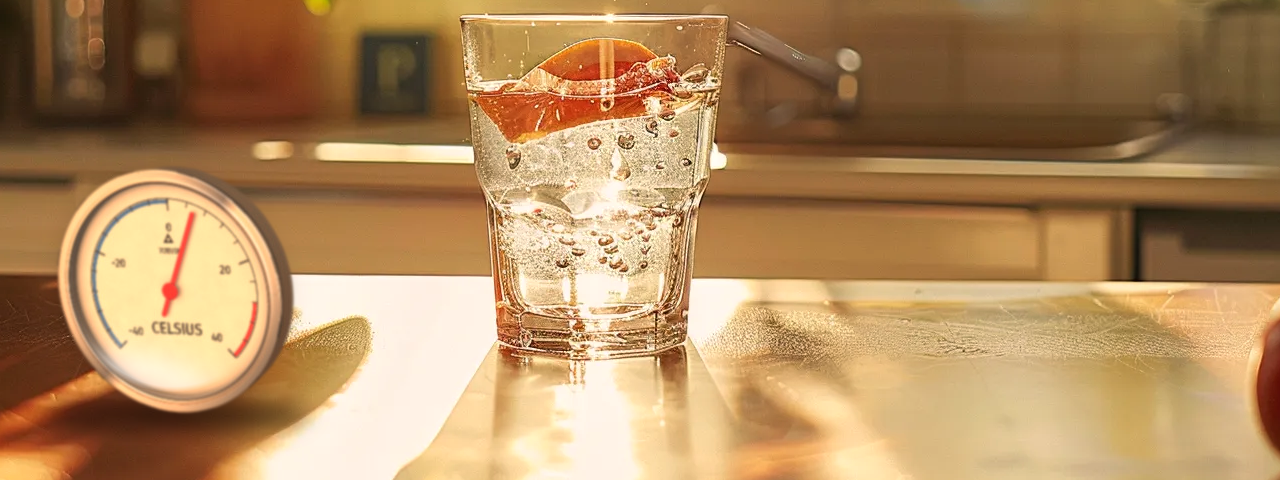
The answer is 6 °C
